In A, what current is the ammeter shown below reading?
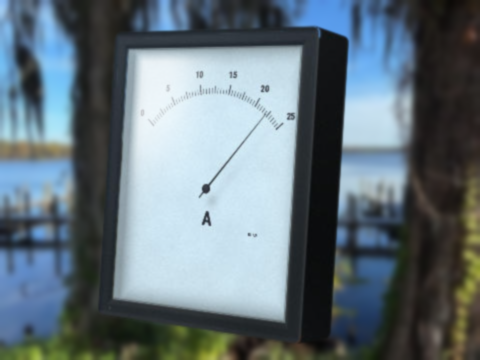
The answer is 22.5 A
